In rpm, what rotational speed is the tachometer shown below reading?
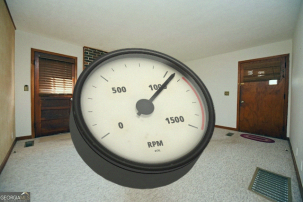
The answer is 1050 rpm
